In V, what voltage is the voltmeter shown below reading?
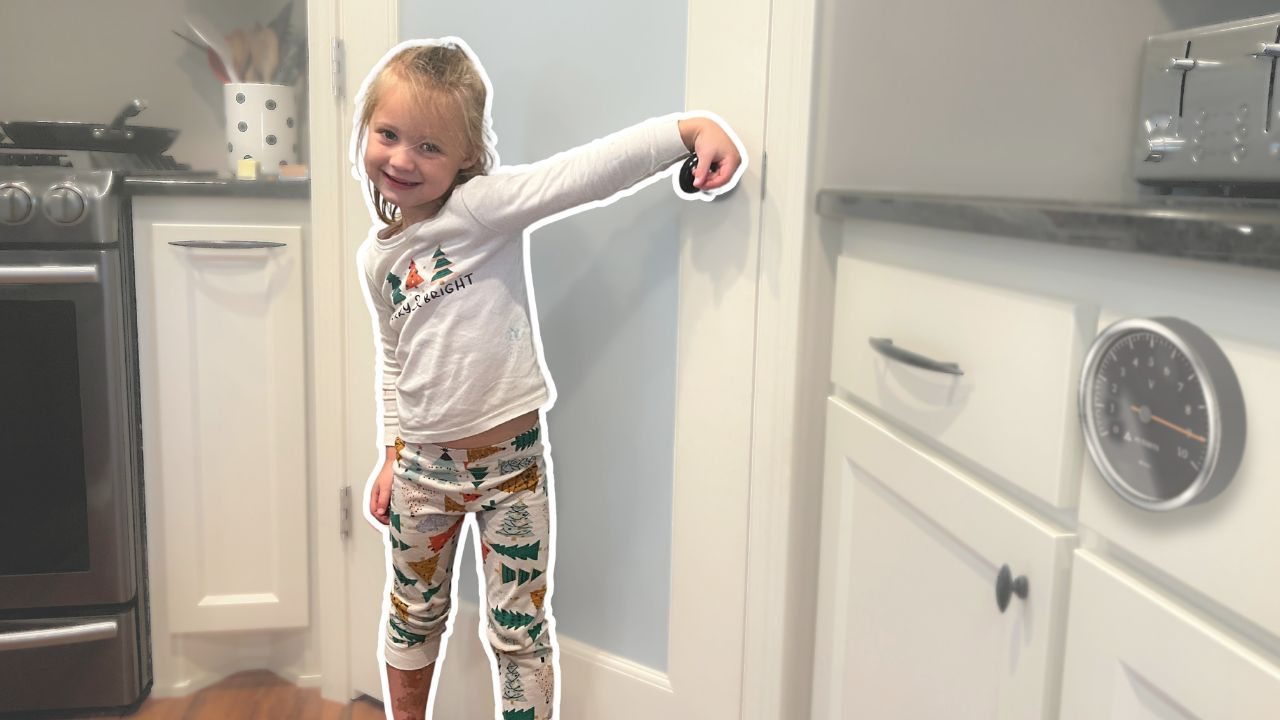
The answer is 9 V
